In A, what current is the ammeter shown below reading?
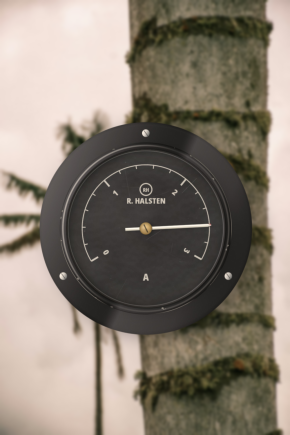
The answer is 2.6 A
